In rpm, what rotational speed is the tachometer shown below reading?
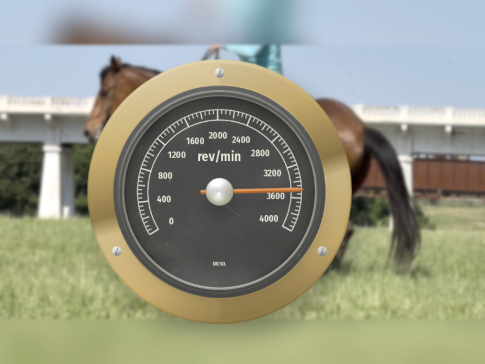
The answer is 3500 rpm
